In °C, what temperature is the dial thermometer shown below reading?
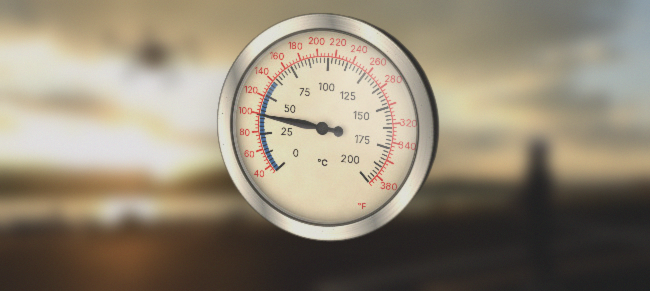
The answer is 37.5 °C
